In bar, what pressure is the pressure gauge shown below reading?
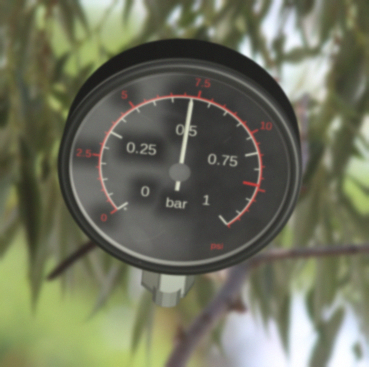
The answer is 0.5 bar
